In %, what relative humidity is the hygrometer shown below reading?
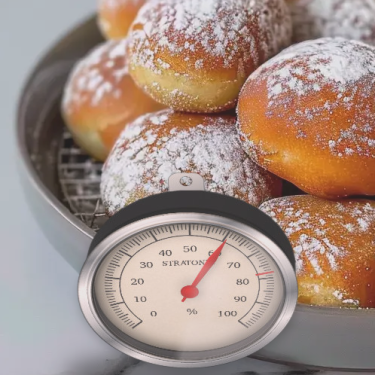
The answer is 60 %
